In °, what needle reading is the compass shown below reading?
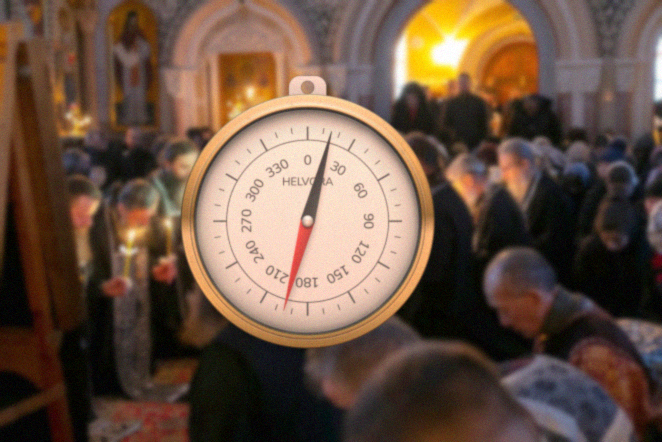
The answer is 195 °
